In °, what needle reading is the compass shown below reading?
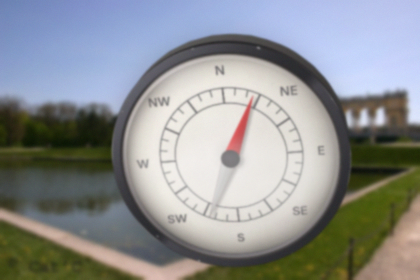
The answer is 25 °
